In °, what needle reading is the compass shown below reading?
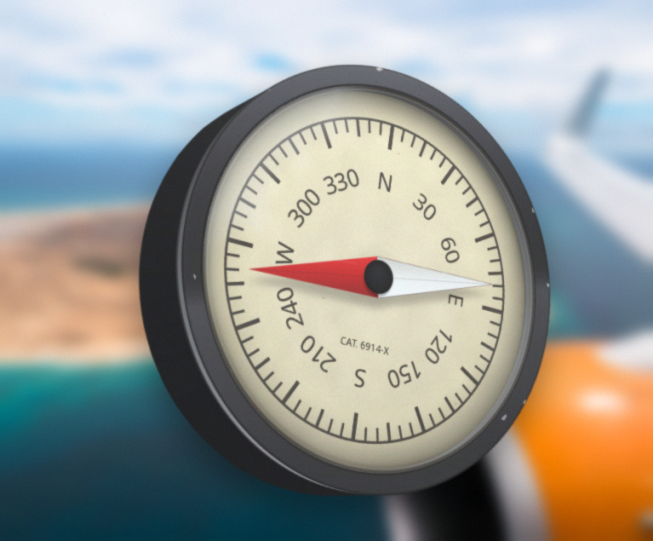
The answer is 260 °
